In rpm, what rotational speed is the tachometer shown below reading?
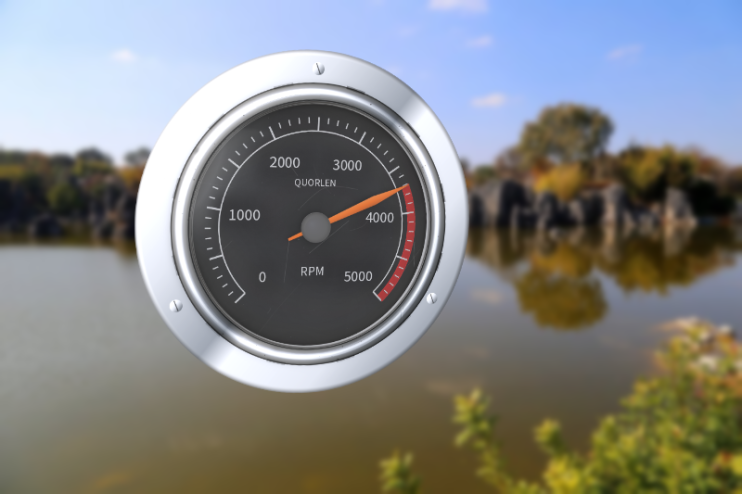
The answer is 3700 rpm
